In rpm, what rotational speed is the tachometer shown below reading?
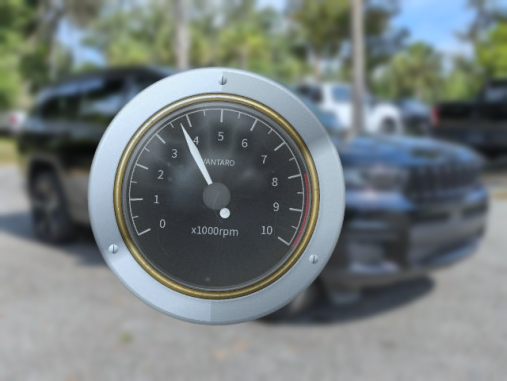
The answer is 3750 rpm
